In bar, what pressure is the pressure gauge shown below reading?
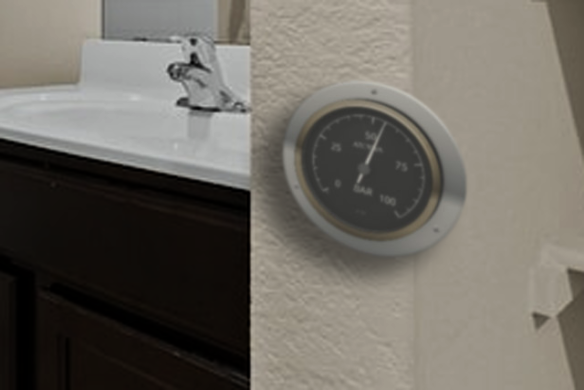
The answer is 55 bar
